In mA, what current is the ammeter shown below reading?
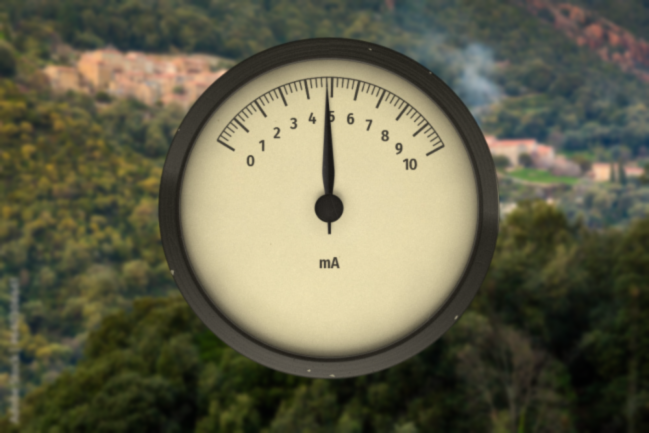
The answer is 4.8 mA
